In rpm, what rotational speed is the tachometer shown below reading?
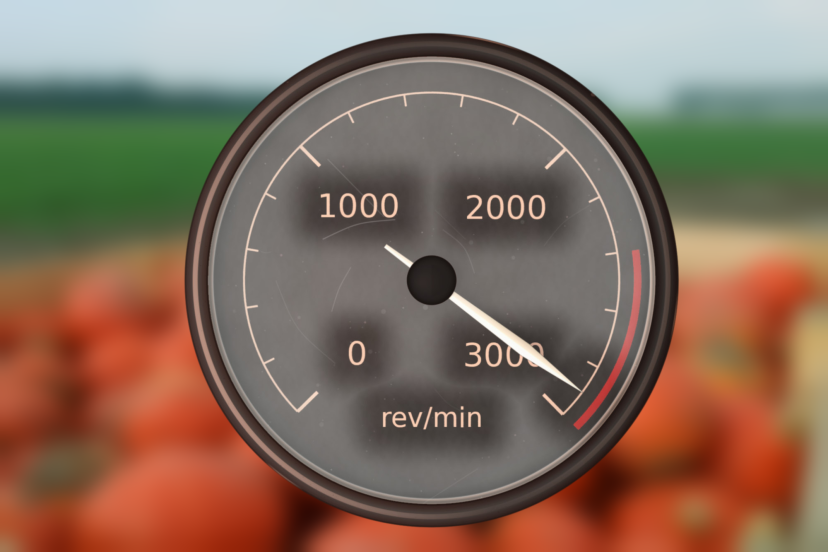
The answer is 2900 rpm
